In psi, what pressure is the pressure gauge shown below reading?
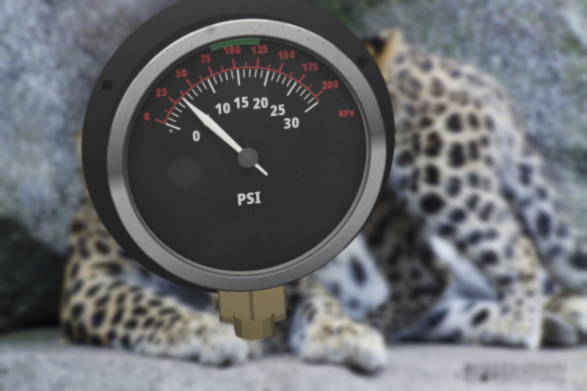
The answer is 5 psi
